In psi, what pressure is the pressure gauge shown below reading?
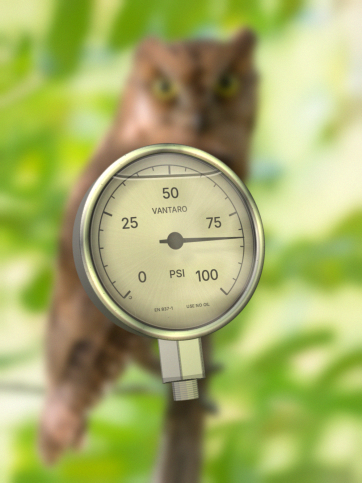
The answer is 82.5 psi
